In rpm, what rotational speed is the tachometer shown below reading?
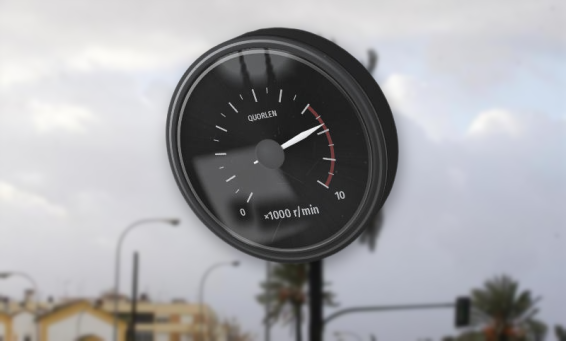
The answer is 7750 rpm
